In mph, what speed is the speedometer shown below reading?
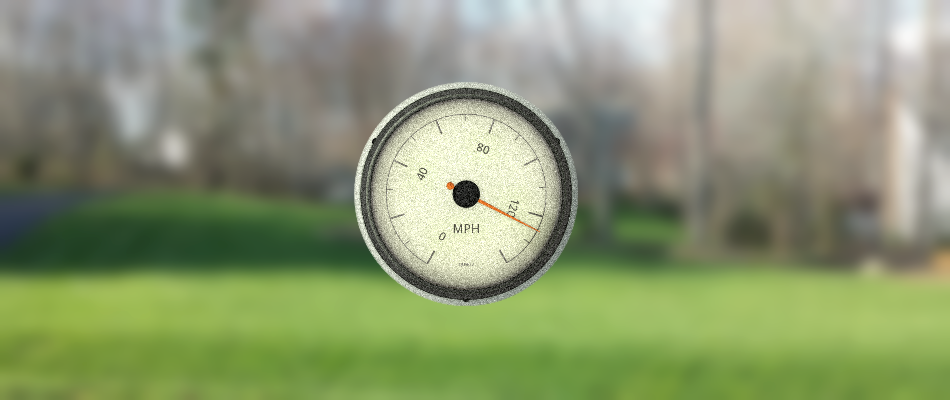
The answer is 125 mph
